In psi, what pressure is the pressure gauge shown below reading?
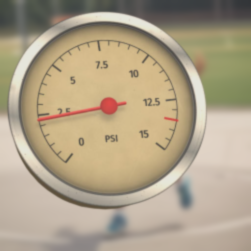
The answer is 2.25 psi
